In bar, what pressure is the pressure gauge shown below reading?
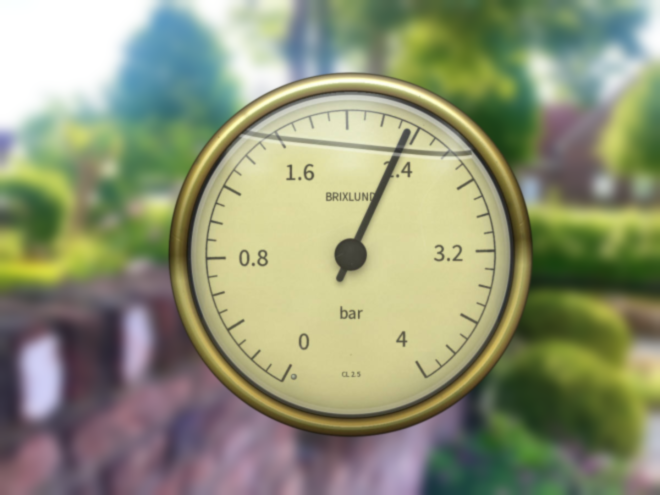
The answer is 2.35 bar
